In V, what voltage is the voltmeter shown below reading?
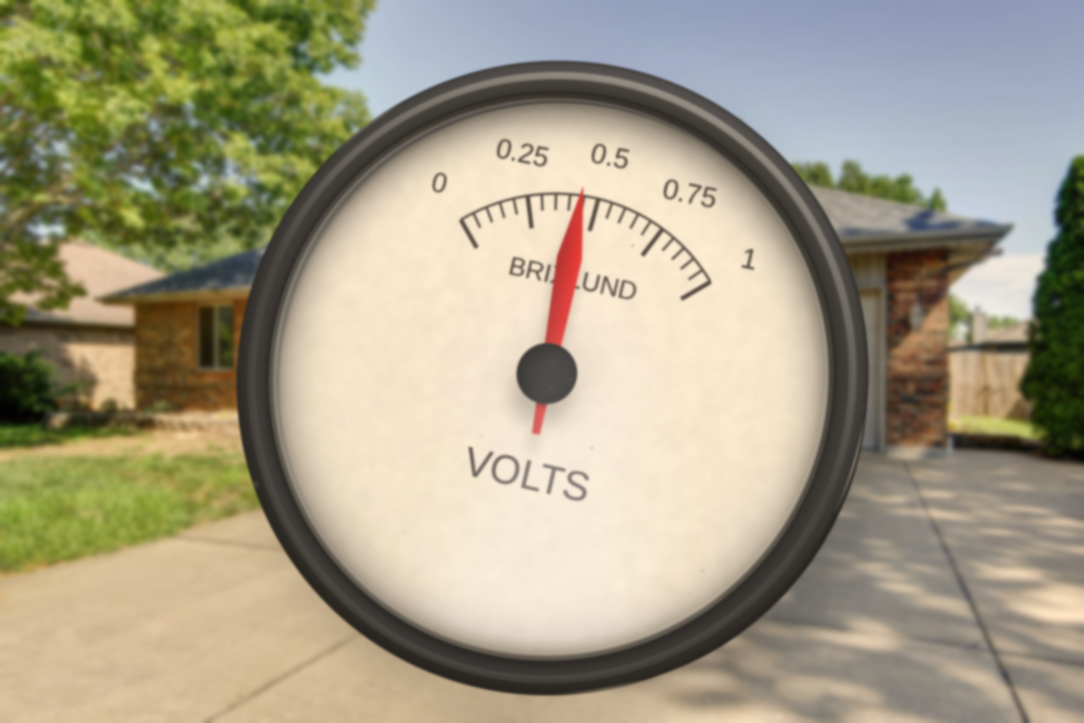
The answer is 0.45 V
